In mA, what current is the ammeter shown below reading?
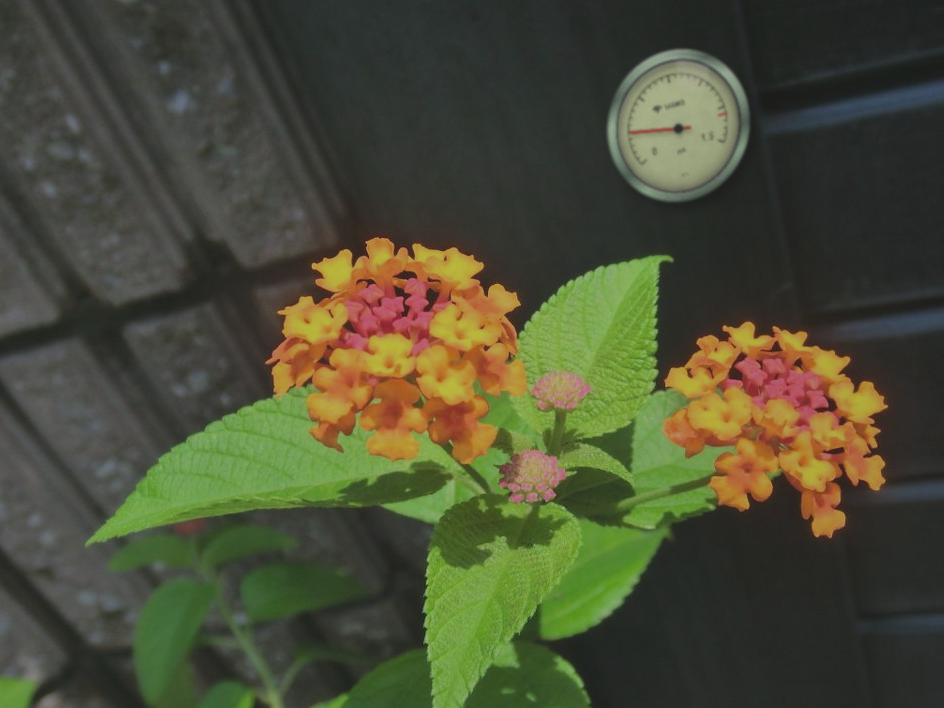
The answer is 0.25 mA
